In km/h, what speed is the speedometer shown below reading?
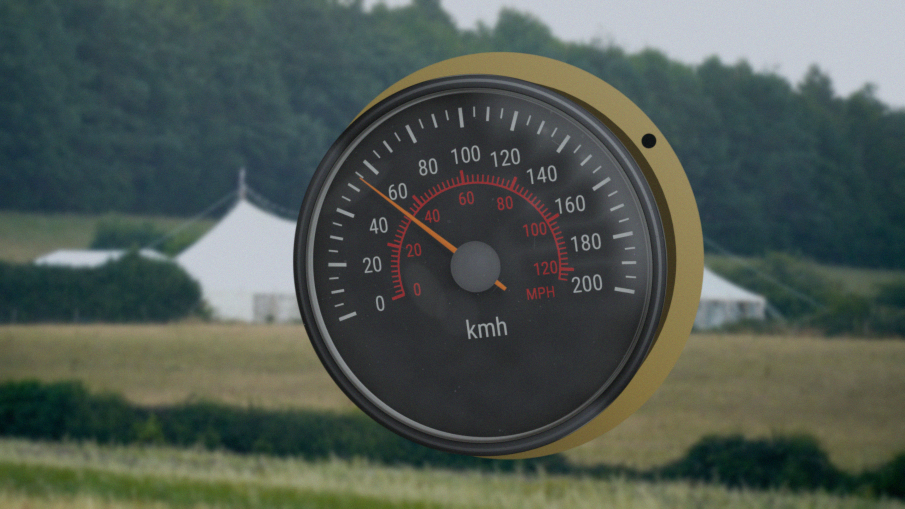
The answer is 55 km/h
